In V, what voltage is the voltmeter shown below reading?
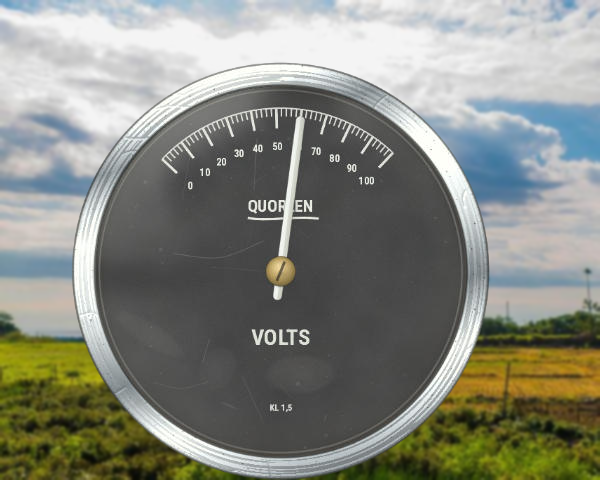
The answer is 60 V
